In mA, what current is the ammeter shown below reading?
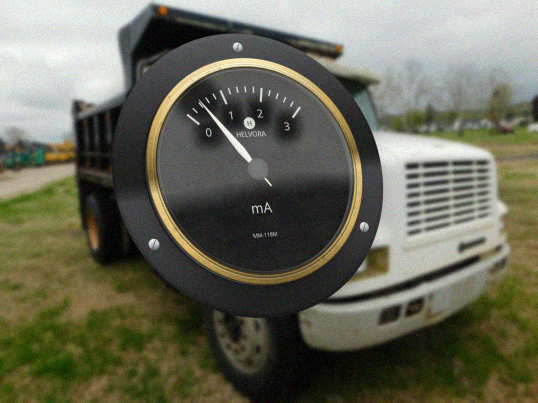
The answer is 0.4 mA
